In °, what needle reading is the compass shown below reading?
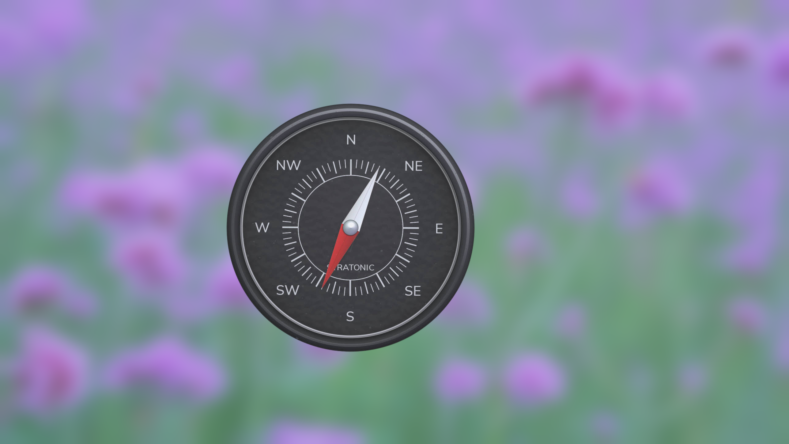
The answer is 205 °
